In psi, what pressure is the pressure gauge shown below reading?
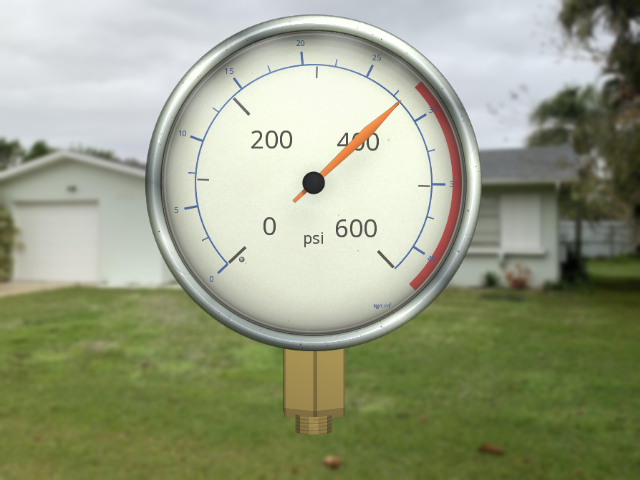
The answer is 400 psi
